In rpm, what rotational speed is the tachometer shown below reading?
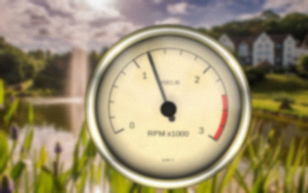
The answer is 1200 rpm
